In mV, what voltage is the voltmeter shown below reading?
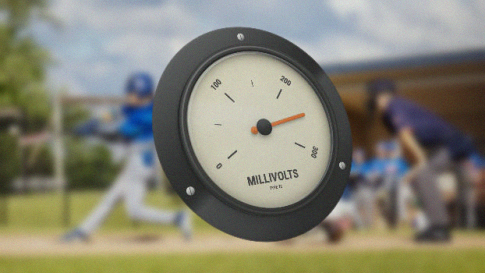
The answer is 250 mV
